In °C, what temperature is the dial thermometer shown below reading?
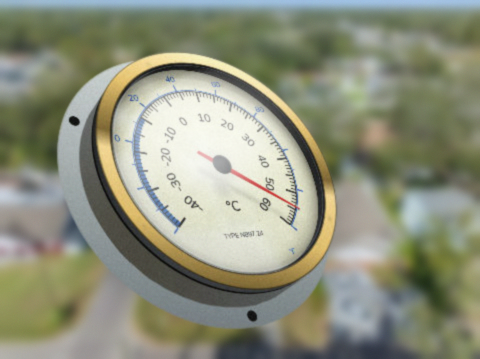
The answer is 55 °C
